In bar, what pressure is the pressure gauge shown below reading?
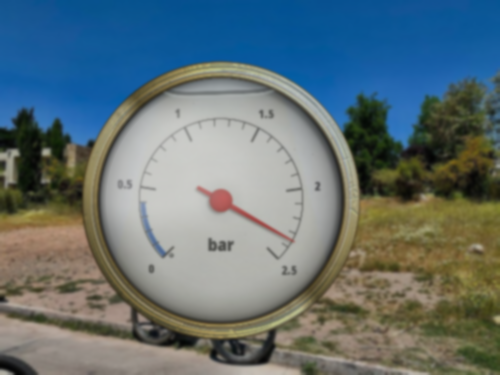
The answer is 2.35 bar
